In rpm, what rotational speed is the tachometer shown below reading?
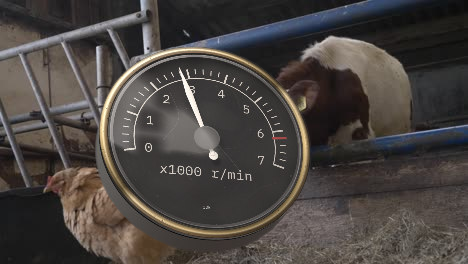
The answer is 2800 rpm
